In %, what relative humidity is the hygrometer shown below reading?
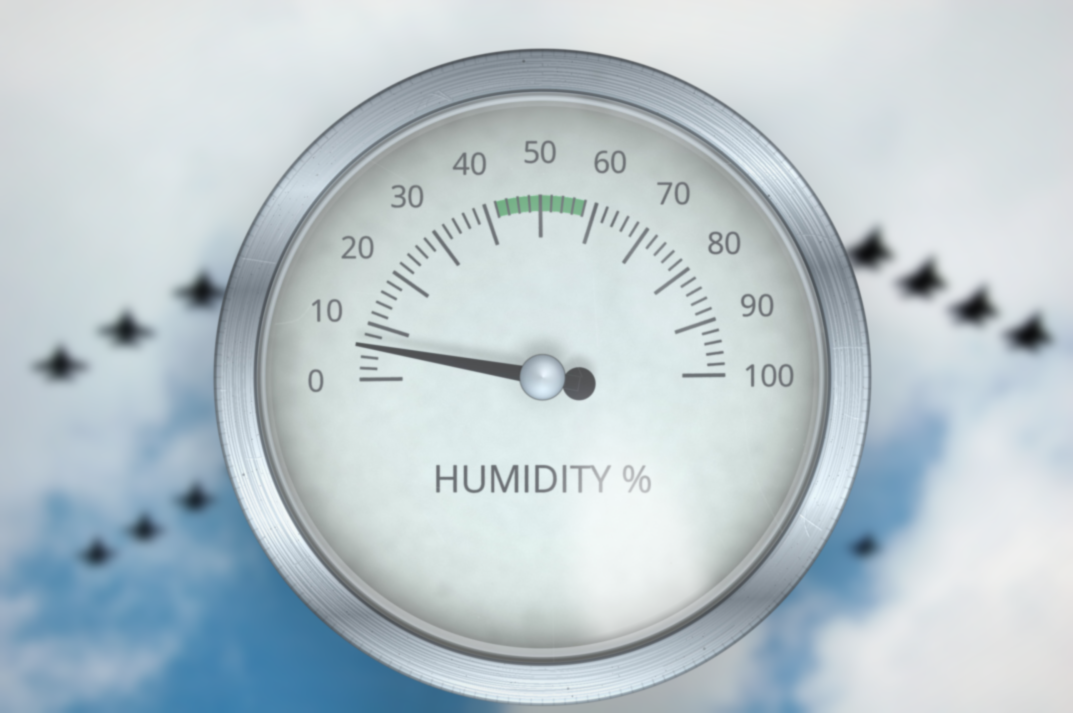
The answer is 6 %
